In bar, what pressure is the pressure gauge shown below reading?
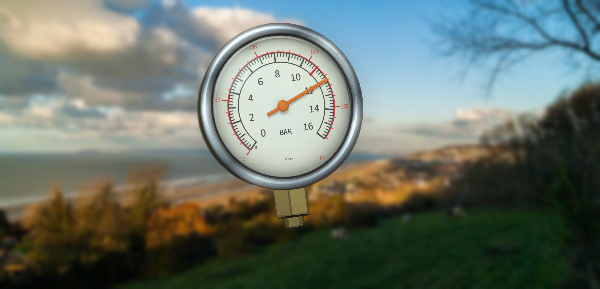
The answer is 12 bar
